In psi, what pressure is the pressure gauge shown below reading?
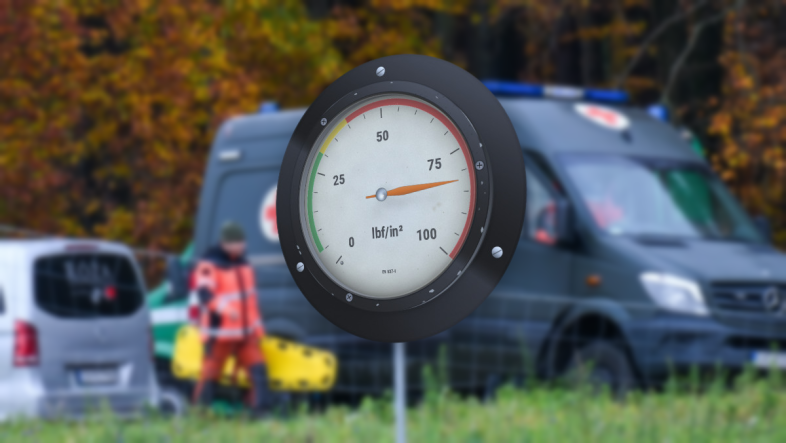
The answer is 82.5 psi
